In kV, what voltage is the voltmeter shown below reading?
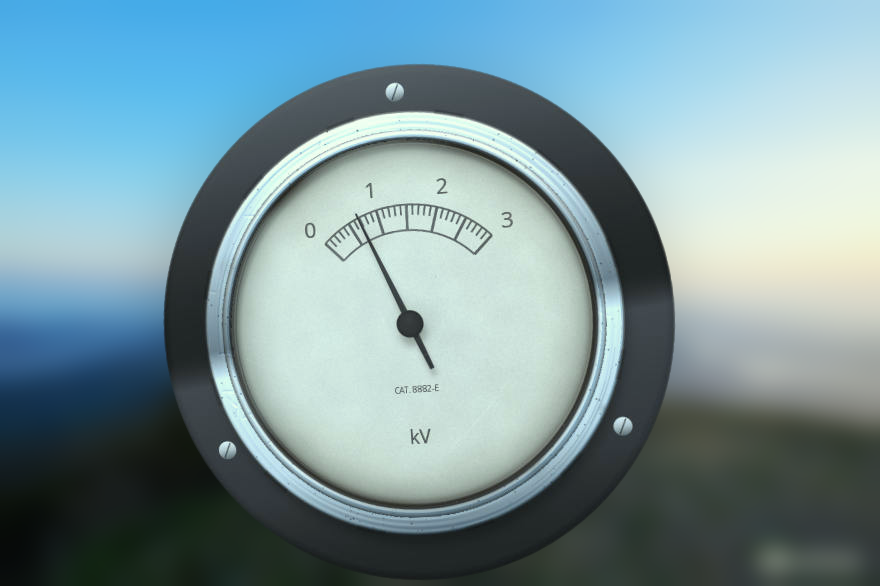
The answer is 0.7 kV
